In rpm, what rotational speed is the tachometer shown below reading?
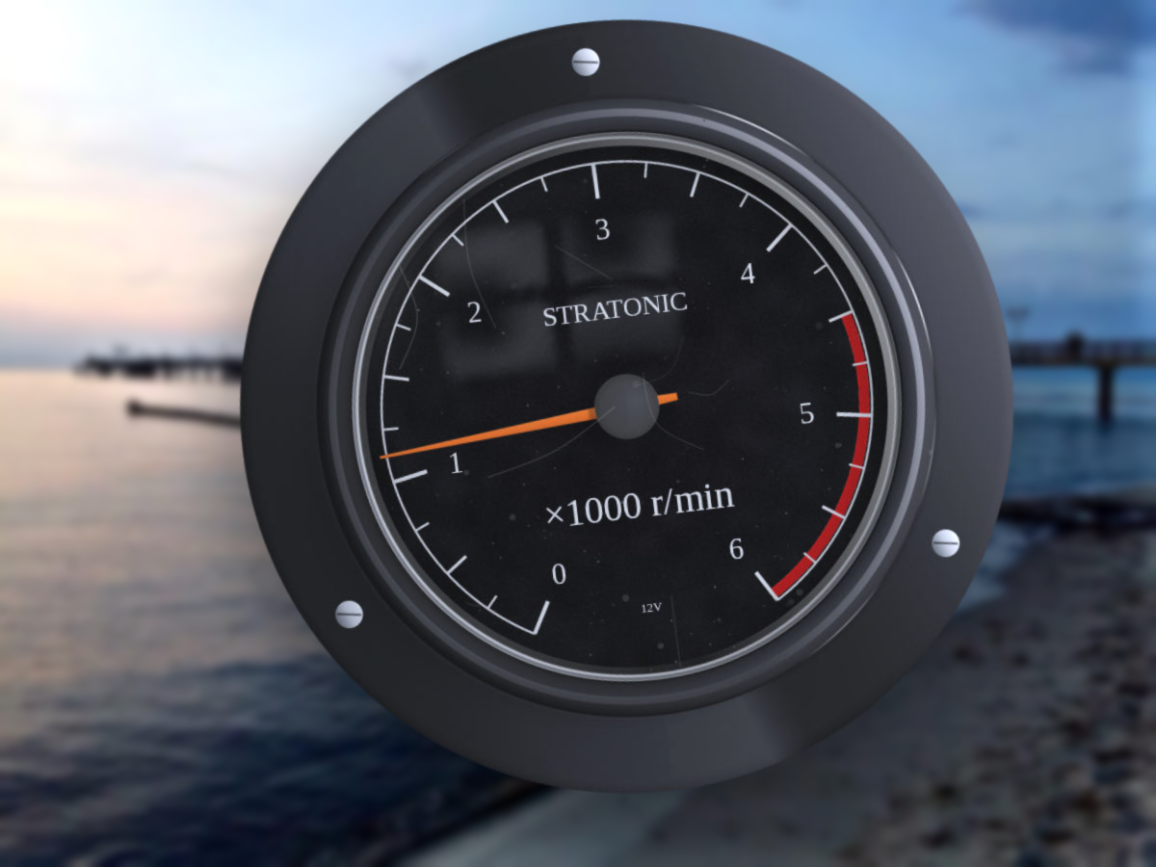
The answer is 1125 rpm
